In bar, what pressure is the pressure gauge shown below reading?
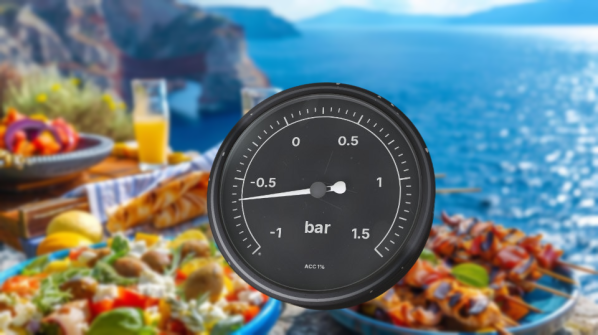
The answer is -0.65 bar
